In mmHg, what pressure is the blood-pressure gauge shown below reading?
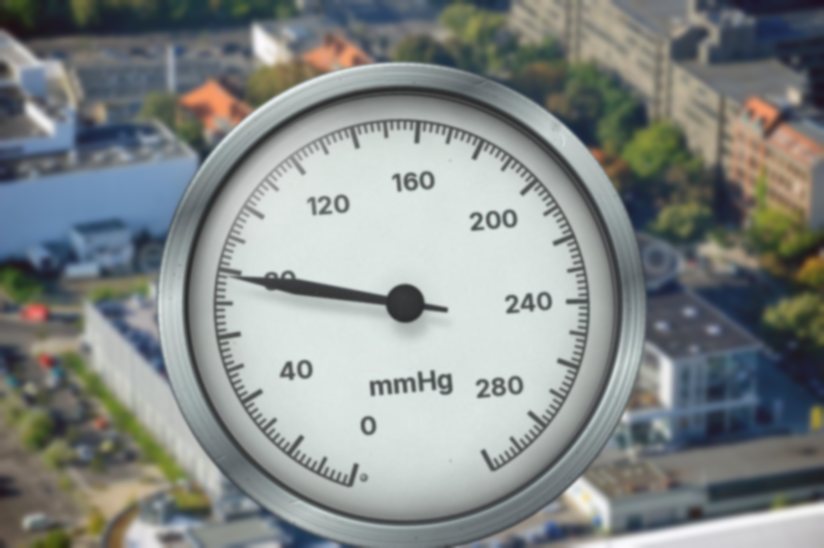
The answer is 78 mmHg
